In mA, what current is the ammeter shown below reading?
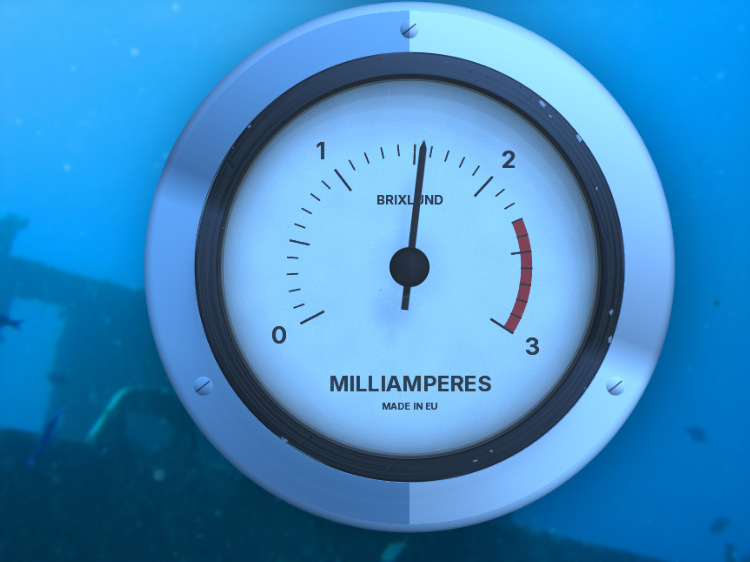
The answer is 1.55 mA
